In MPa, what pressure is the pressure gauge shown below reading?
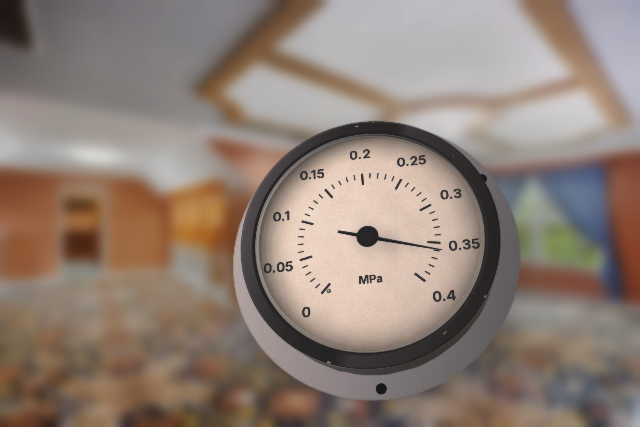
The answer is 0.36 MPa
